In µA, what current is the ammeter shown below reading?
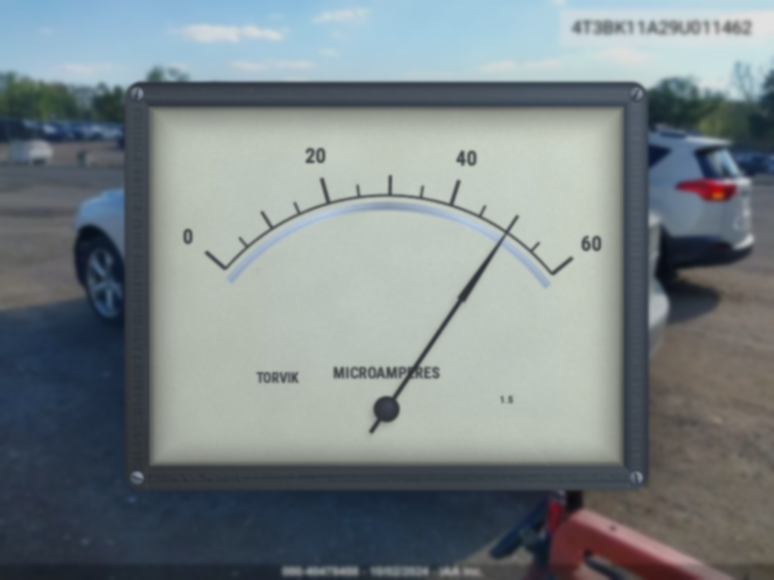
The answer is 50 µA
